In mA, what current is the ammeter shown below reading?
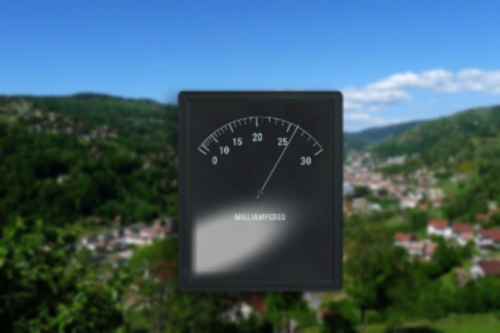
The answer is 26 mA
